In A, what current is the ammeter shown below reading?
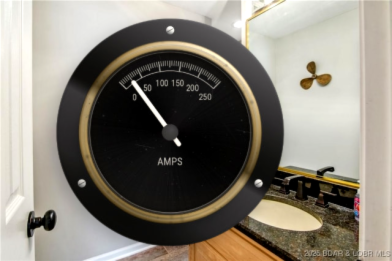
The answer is 25 A
